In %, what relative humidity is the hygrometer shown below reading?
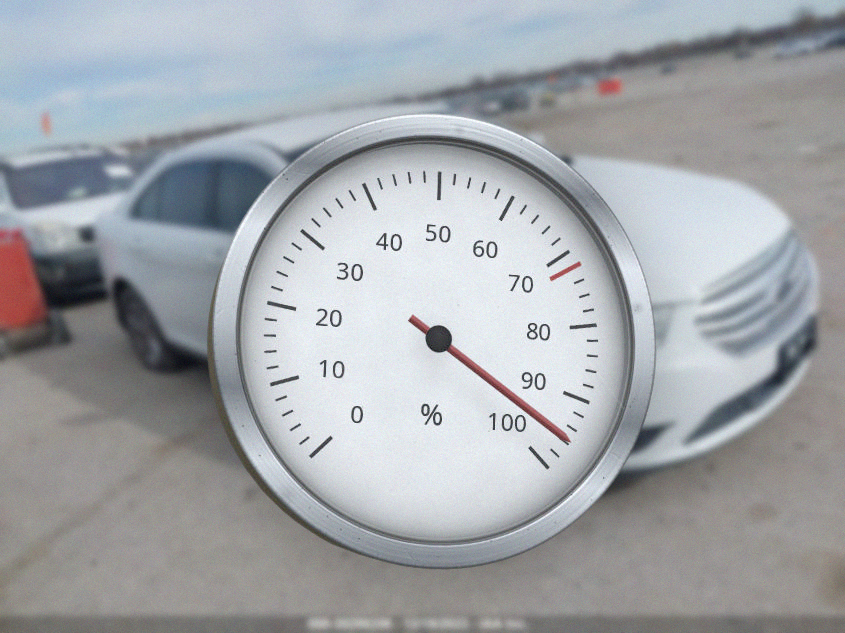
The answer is 96 %
